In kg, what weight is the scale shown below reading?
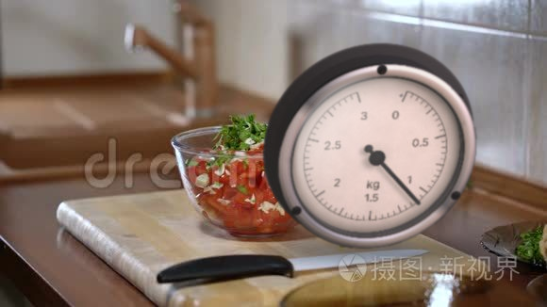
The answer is 1.1 kg
